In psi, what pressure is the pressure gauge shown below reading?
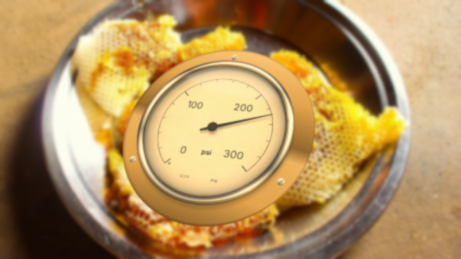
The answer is 230 psi
